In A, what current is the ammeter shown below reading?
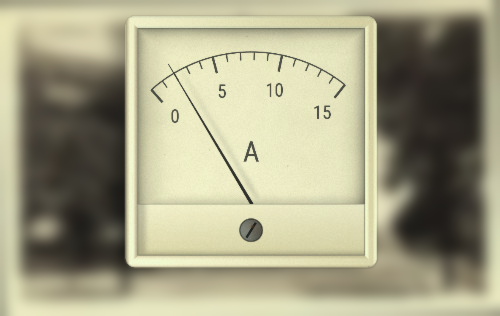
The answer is 2 A
